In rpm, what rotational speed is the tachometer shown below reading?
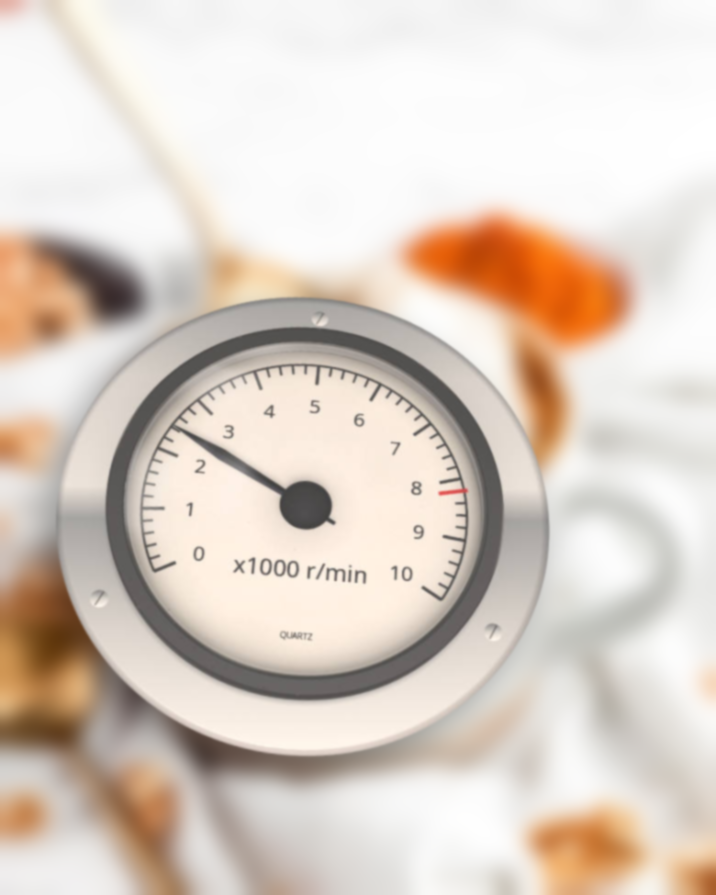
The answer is 2400 rpm
